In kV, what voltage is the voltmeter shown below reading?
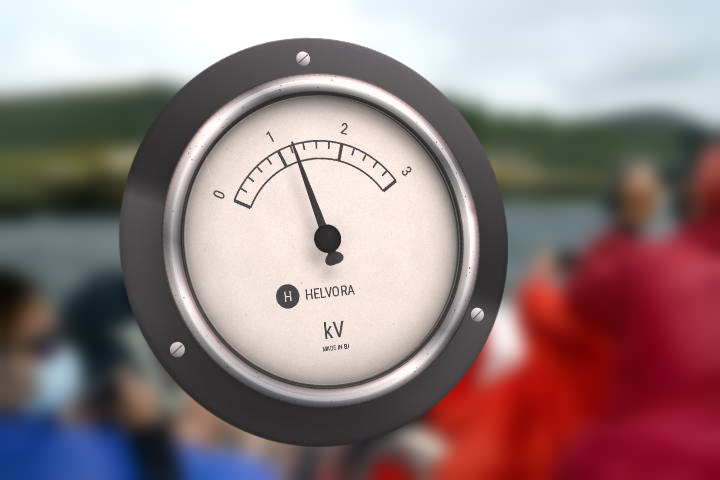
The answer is 1.2 kV
